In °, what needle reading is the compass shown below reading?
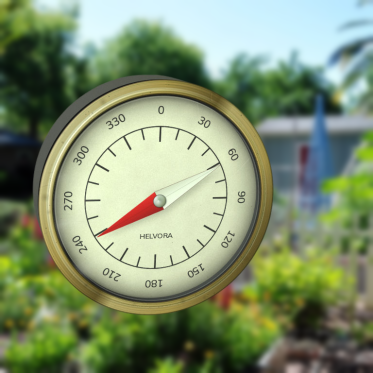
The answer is 240 °
